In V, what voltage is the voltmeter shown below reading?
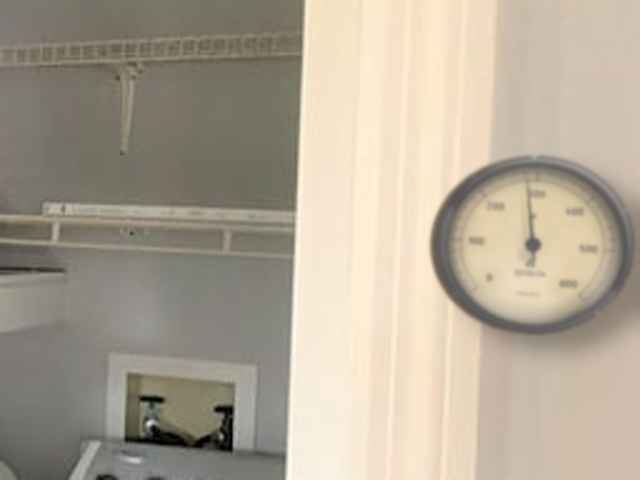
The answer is 280 V
